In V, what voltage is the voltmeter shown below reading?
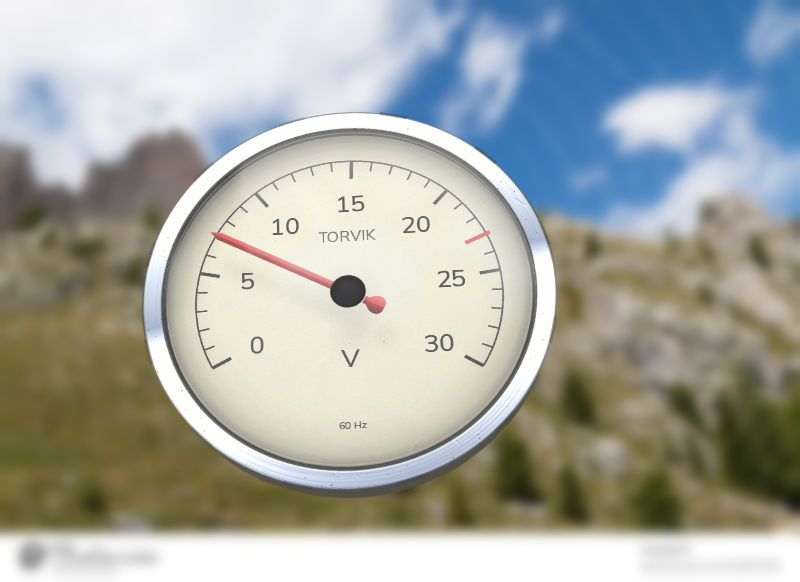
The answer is 7 V
